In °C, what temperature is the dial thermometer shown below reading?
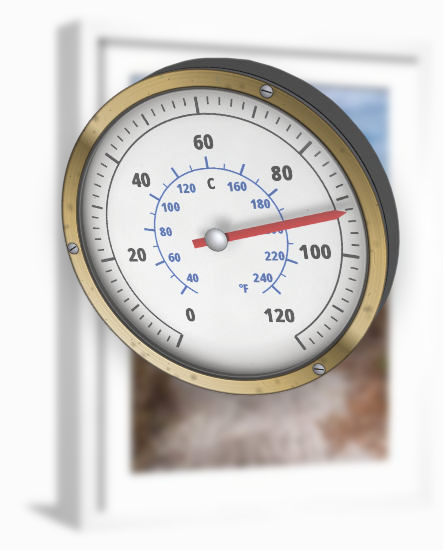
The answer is 92 °C
